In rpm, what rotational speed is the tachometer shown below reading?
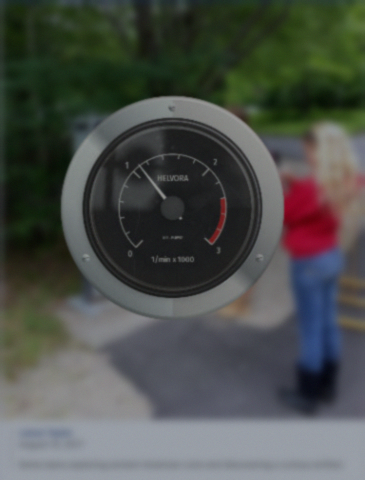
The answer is 1100 rpm
